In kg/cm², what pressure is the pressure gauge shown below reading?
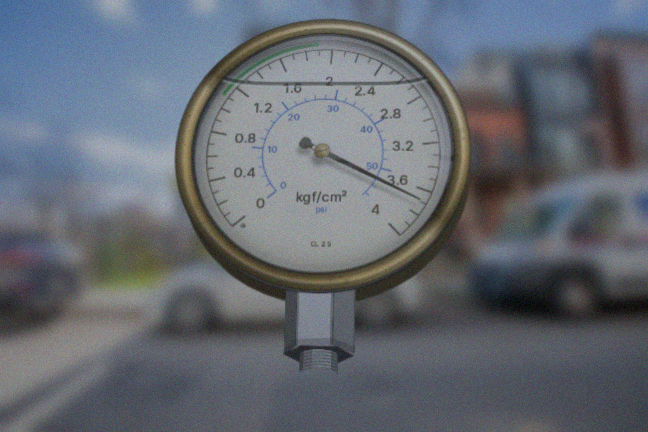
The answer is 3.7 kg/cm²
